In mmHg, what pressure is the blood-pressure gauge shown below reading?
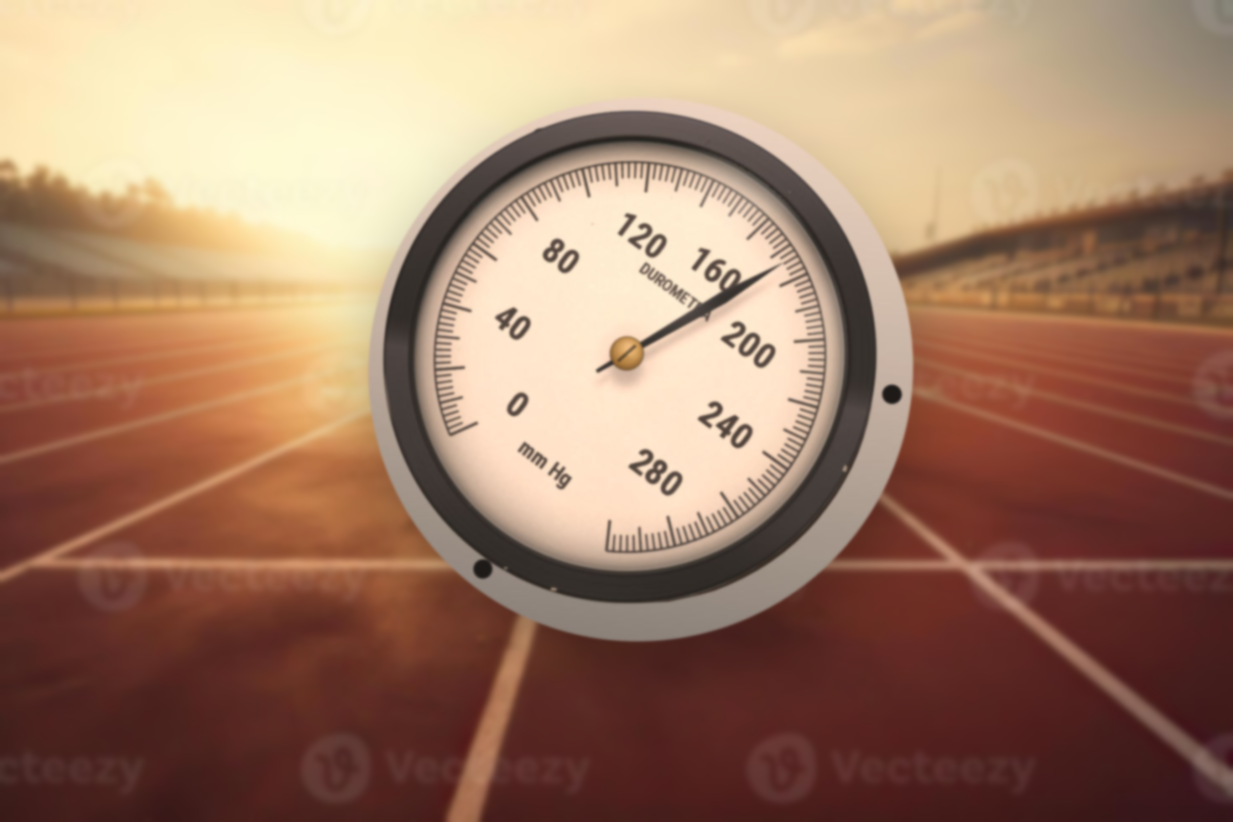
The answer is 174 mmHg
